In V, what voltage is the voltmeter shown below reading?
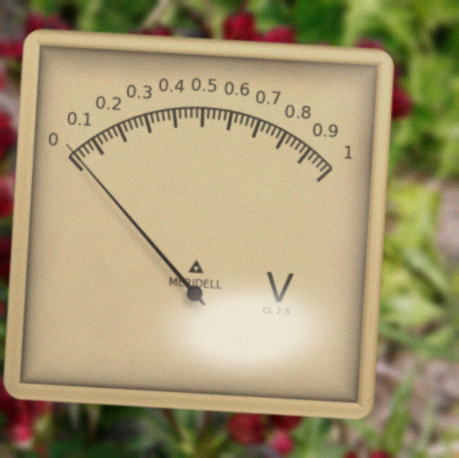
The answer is 0.02 V
